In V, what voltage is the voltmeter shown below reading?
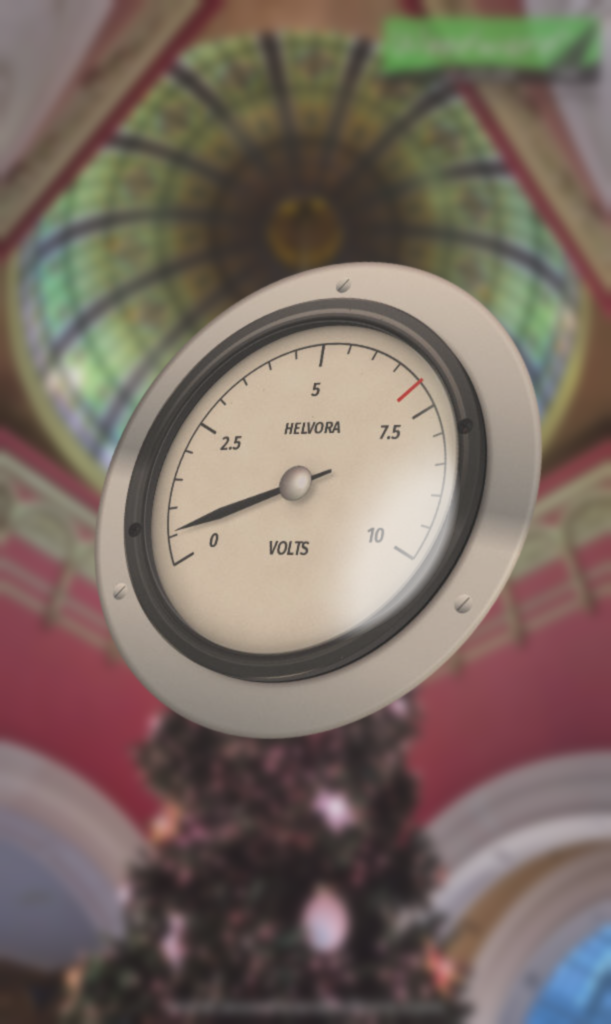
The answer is 0.5 V
